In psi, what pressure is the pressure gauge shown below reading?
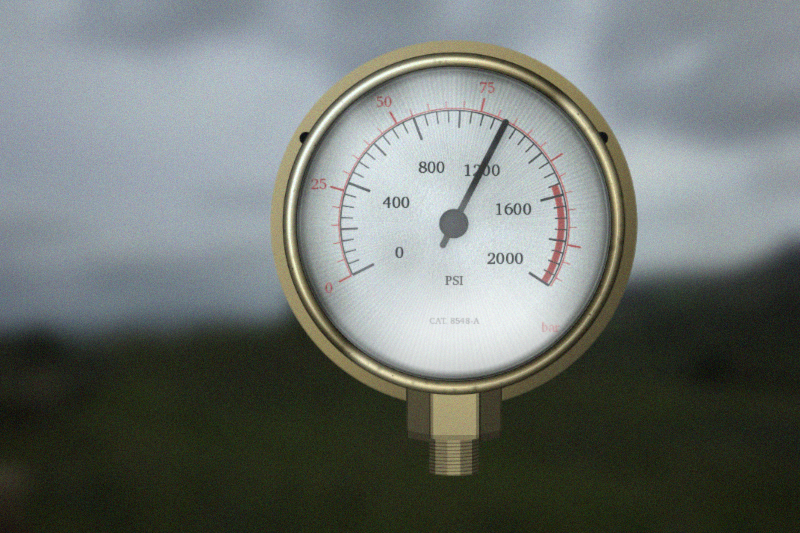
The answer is 1200 psi
